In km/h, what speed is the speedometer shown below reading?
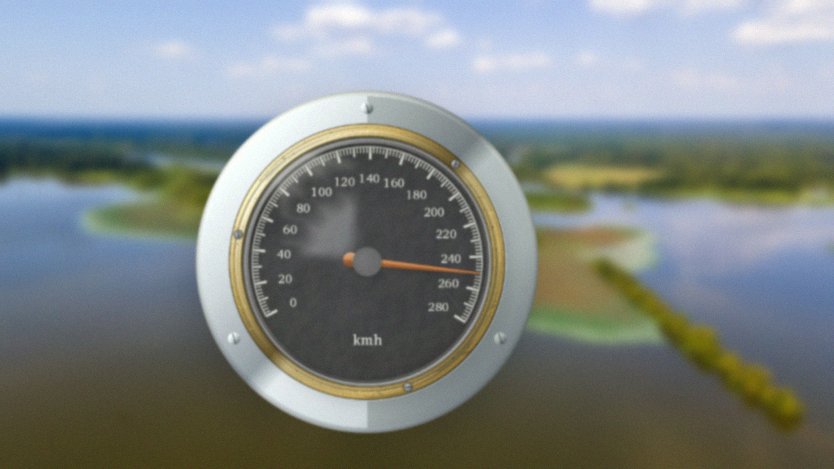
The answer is 250 km/h
